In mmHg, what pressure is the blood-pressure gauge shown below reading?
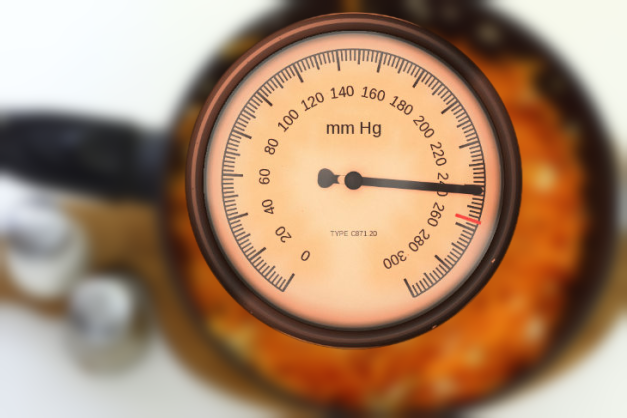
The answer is 242 mmHg
